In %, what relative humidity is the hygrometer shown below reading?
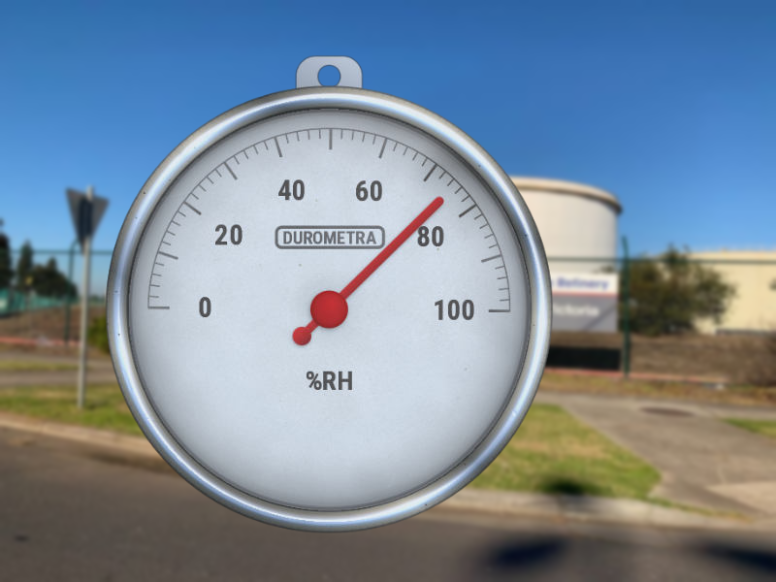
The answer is 75 %
